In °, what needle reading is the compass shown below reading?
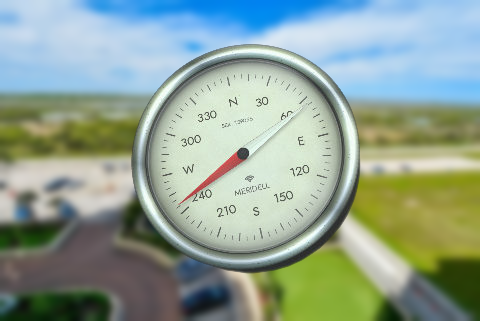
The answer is 245 °
